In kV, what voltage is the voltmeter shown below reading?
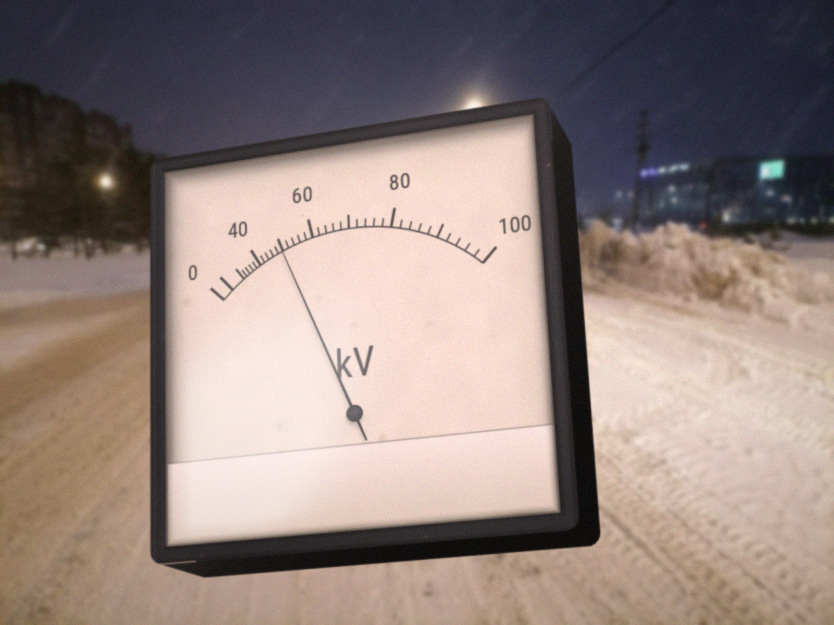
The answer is 50 kV
